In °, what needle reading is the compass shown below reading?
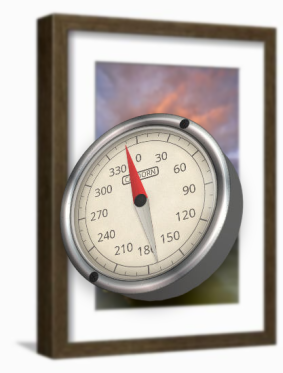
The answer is 350 °
